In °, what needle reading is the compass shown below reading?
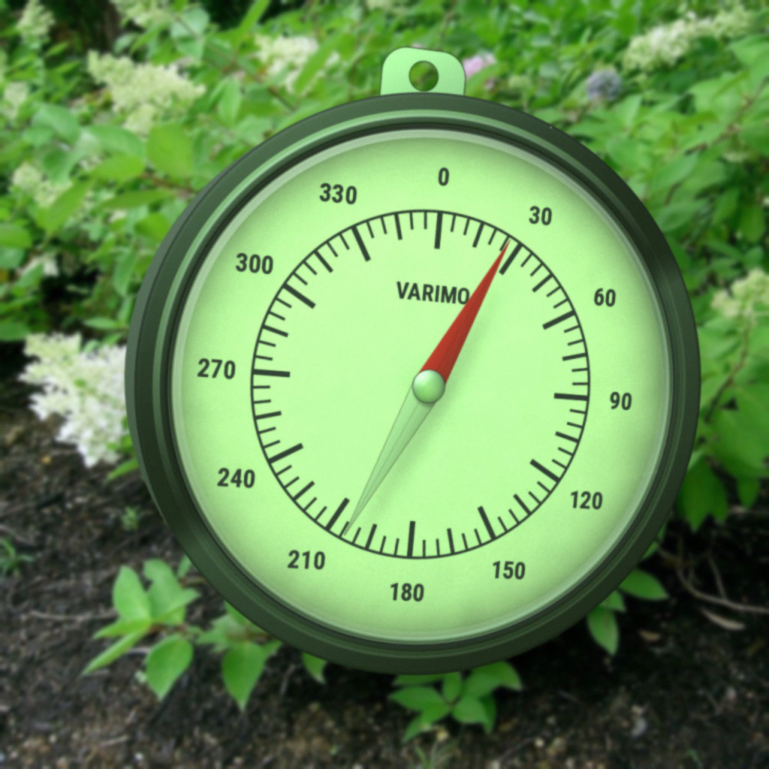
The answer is 25 °
